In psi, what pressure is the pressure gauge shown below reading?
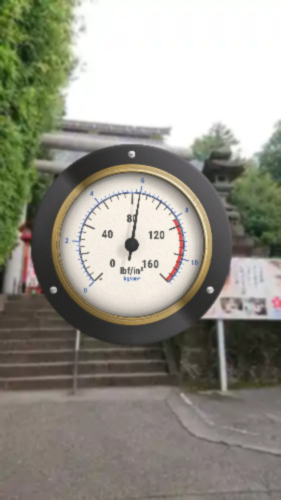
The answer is 85 psi
